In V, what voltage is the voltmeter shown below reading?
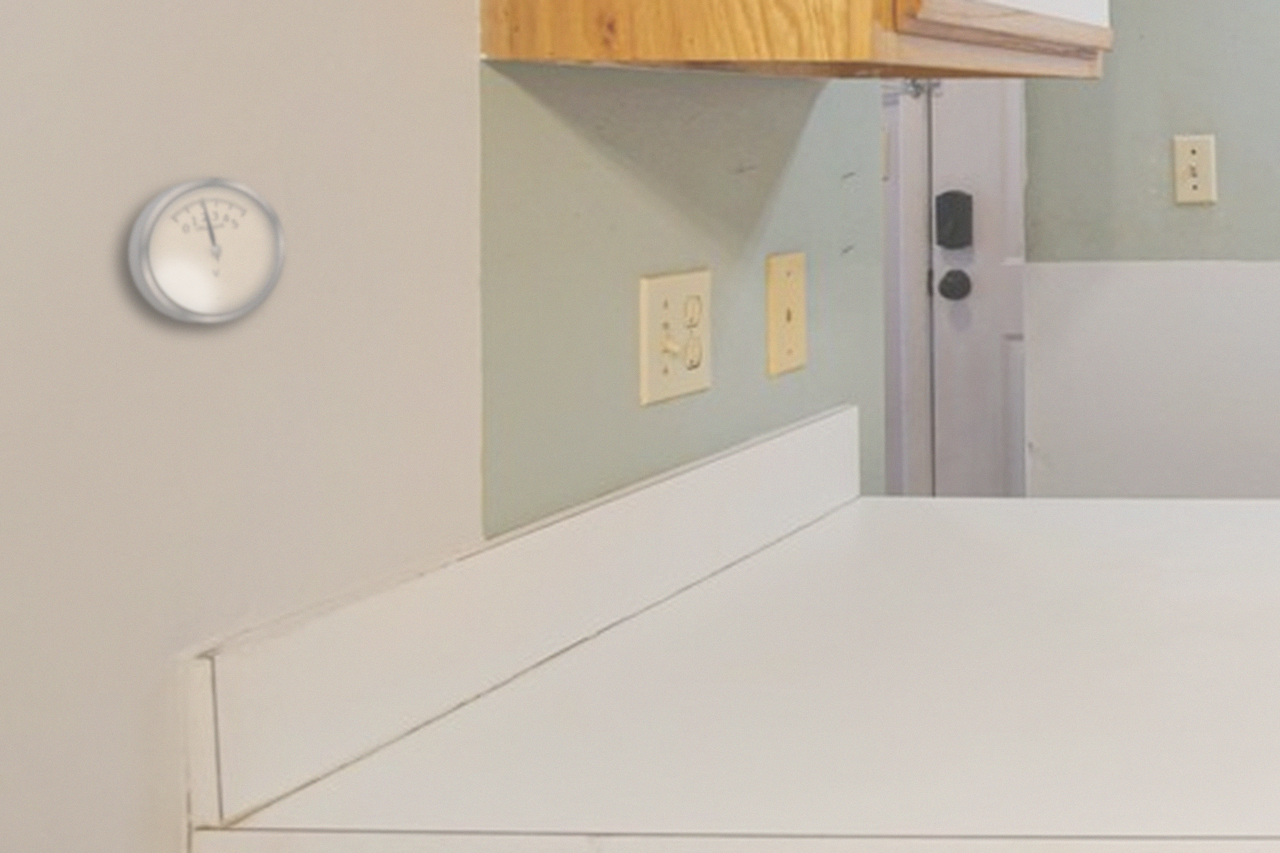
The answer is 2 V
